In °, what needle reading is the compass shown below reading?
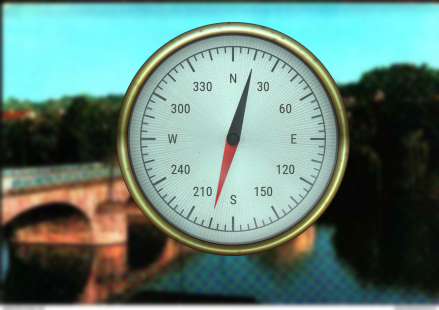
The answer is 195 °
